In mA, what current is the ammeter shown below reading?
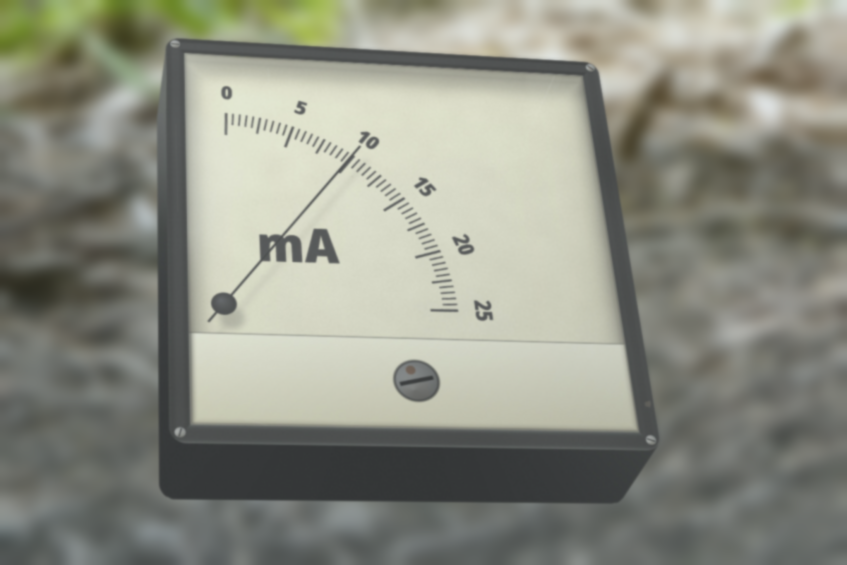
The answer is 10 mA
